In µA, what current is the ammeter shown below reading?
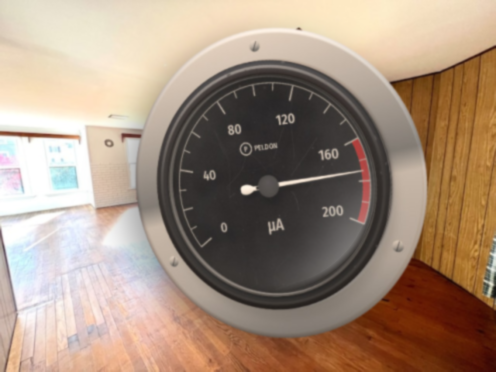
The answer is 175 µA
